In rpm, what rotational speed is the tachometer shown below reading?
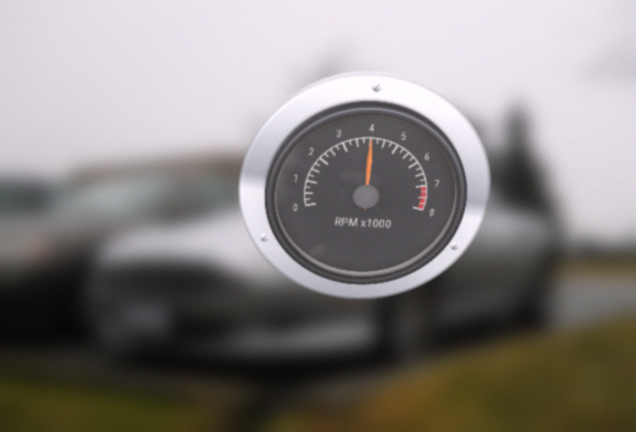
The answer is 4000 rpm
